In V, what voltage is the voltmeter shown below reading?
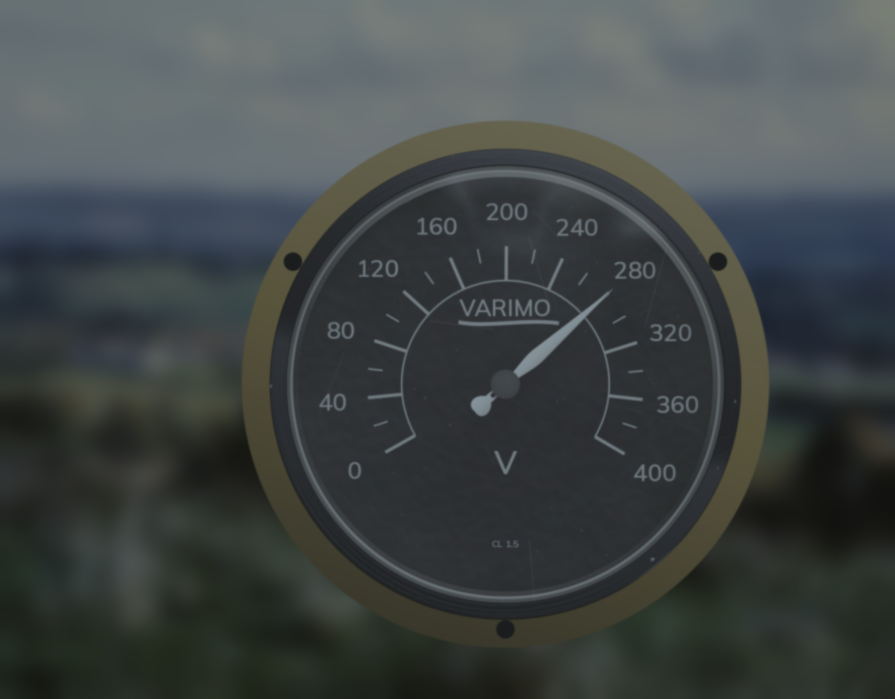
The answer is 280 V
